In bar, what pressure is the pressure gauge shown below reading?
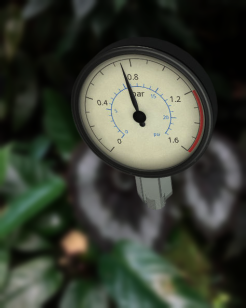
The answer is 0.75 bar
